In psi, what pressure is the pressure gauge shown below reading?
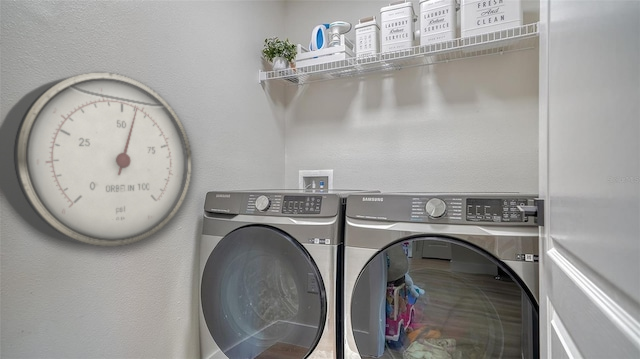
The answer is 55 psi
